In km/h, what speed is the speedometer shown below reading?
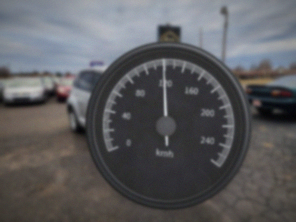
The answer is 120 km/h
